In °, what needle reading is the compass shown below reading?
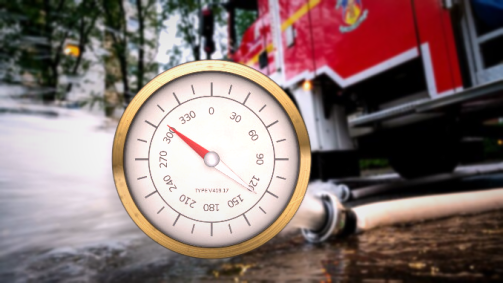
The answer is 307.5 °
